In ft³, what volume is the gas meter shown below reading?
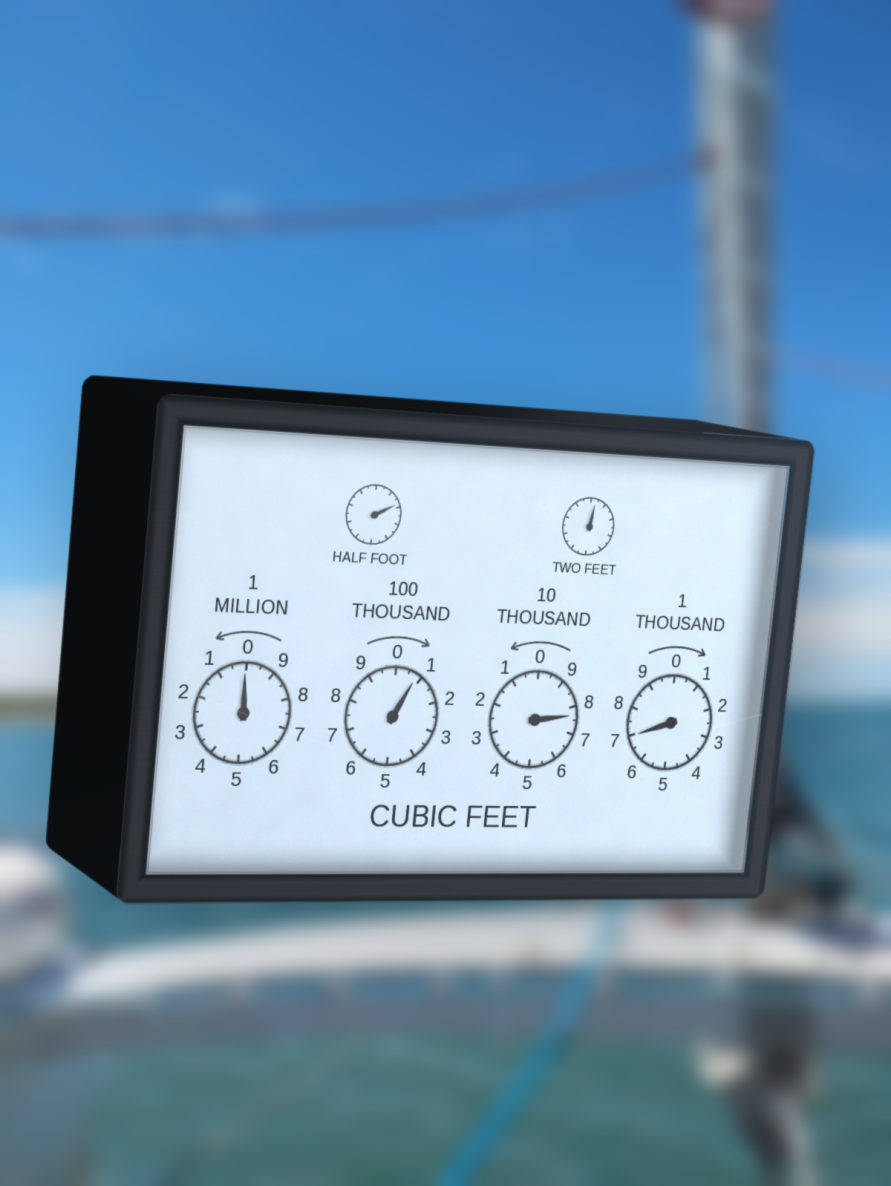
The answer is 7700 ft³
